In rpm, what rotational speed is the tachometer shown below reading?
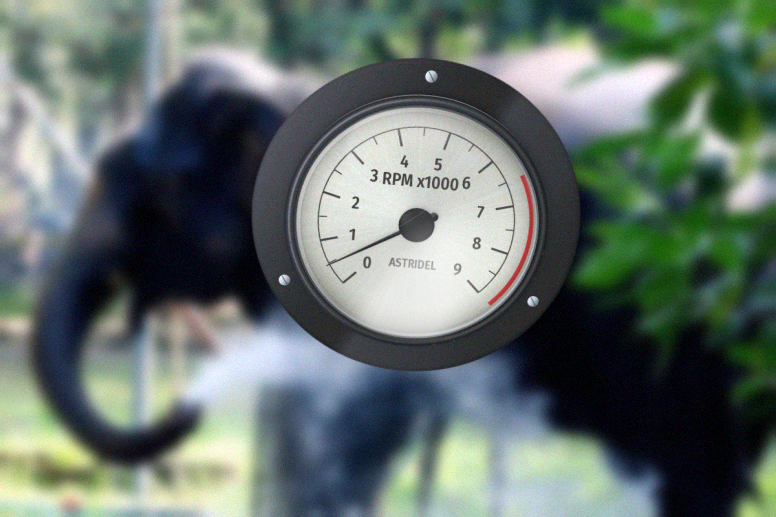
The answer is 500 rpm
